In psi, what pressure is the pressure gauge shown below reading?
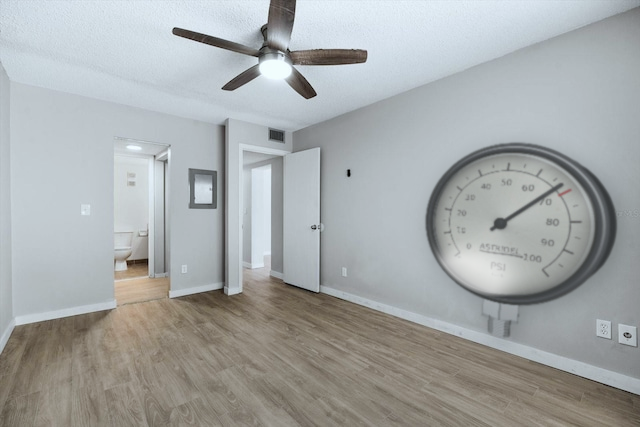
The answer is 67.5 psi
